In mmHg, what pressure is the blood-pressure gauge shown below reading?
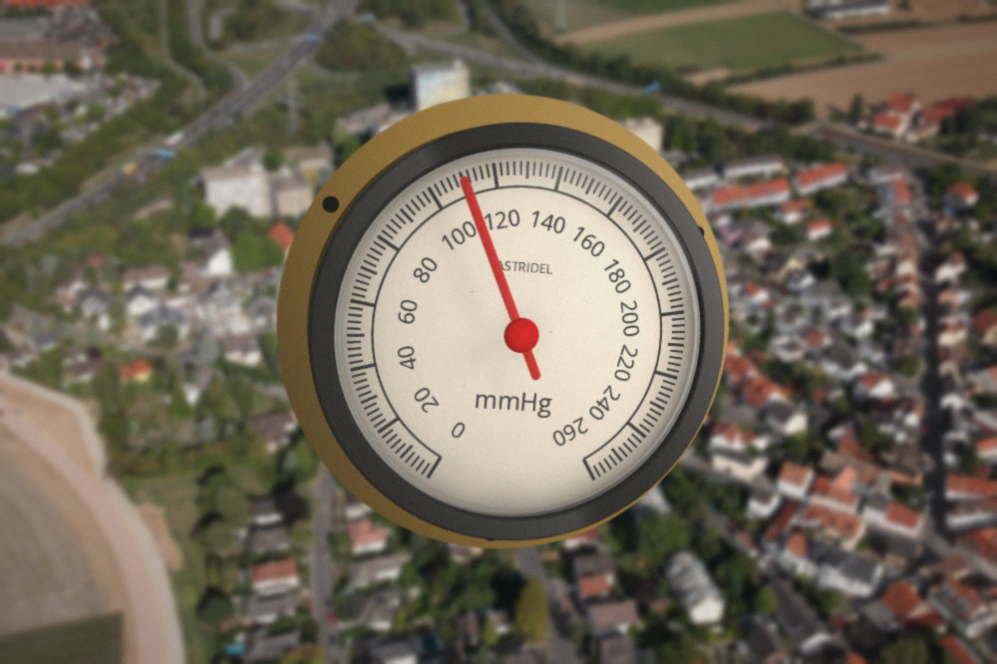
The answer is 110 mmHg
